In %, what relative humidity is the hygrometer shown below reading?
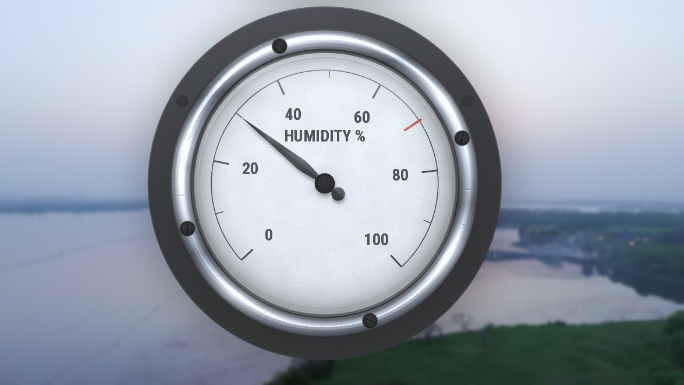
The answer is 30 %
